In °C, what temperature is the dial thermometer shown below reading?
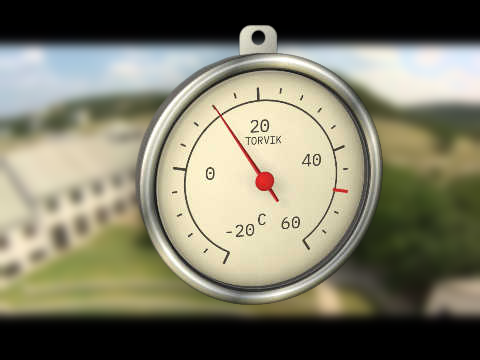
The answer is 12 °C
